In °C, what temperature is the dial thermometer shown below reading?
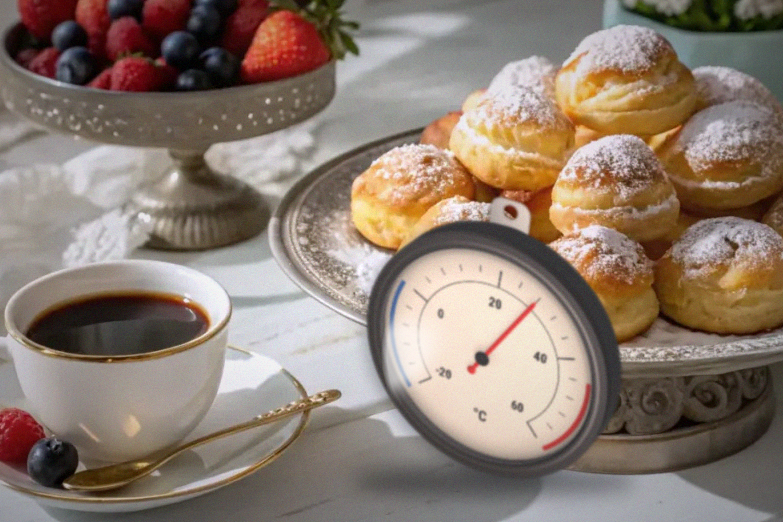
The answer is 28 °C
